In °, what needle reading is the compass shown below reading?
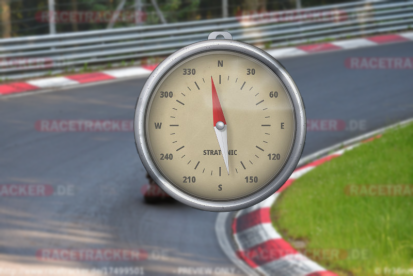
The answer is 350 °
